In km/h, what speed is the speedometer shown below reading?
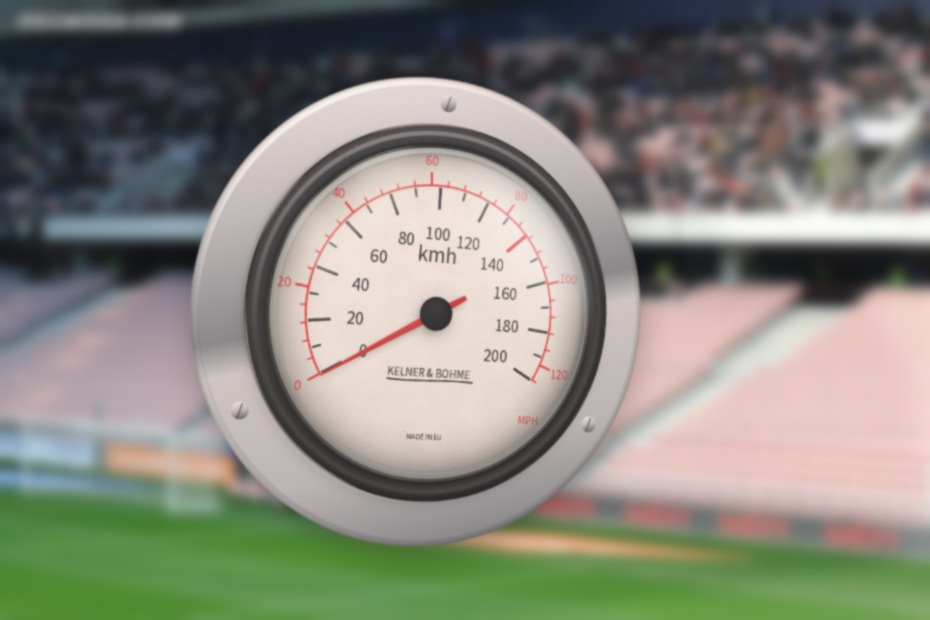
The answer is 0 km/h
